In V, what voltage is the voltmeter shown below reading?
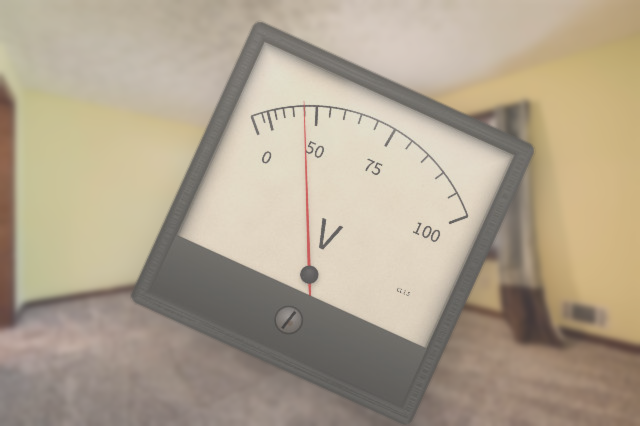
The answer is 45 V
